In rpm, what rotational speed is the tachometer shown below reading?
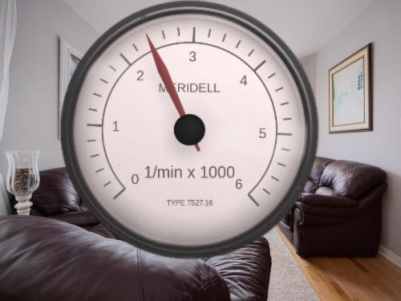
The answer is 2400 rpm
